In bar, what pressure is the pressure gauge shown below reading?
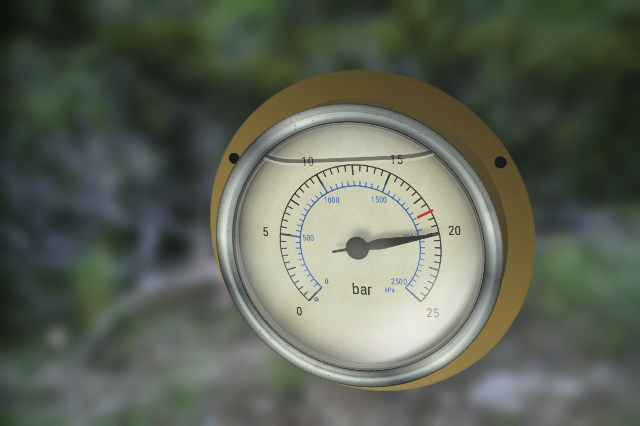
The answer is 20 bar
